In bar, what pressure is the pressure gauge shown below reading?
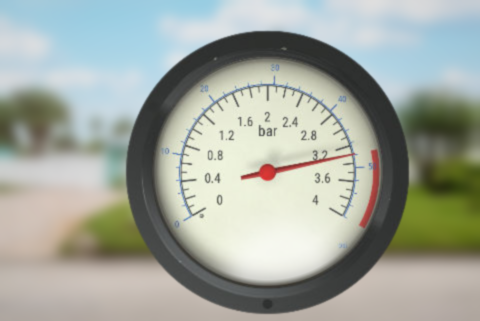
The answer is 3.3 bar
